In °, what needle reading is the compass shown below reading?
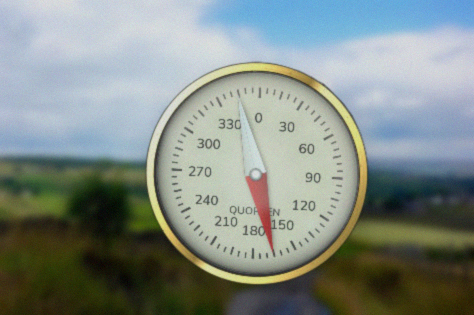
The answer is 165 °
